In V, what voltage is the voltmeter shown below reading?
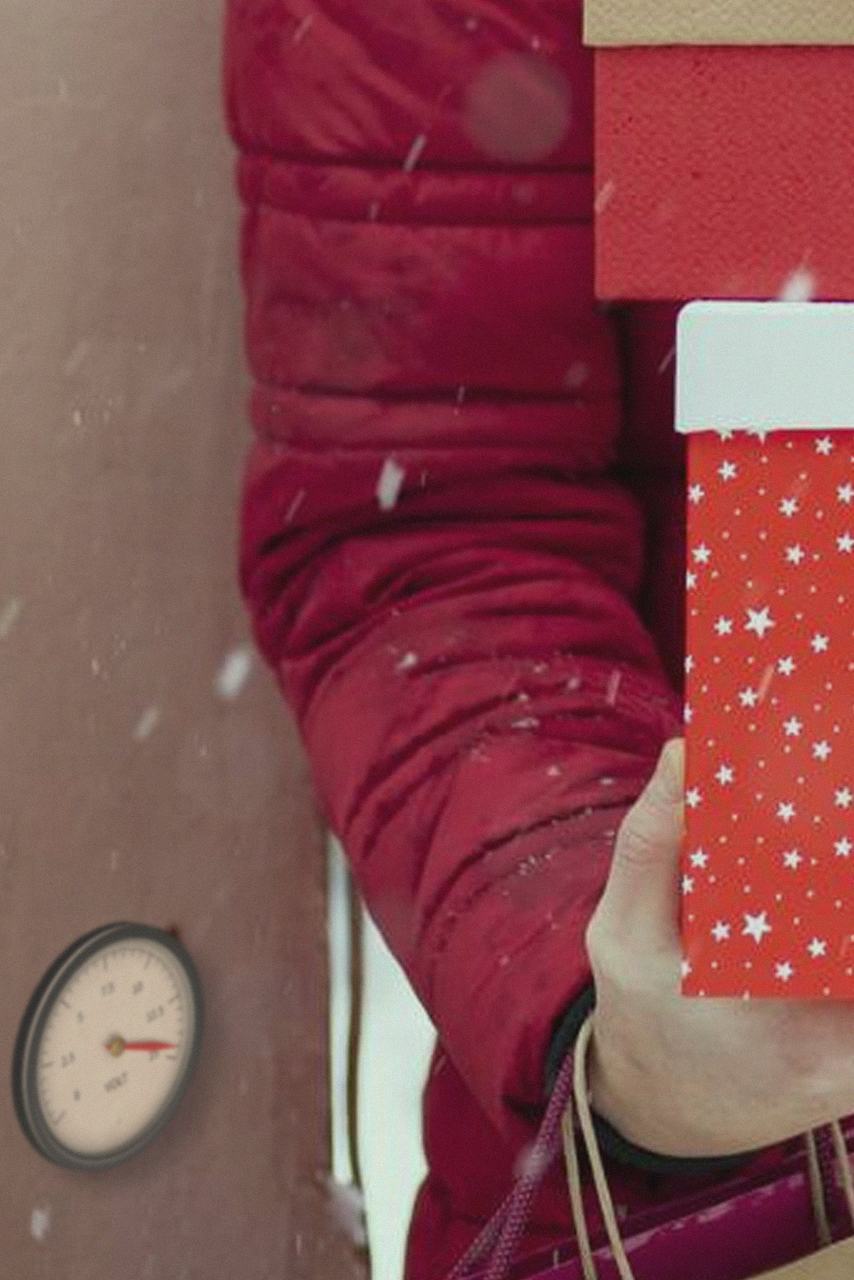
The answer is 14.5 V
